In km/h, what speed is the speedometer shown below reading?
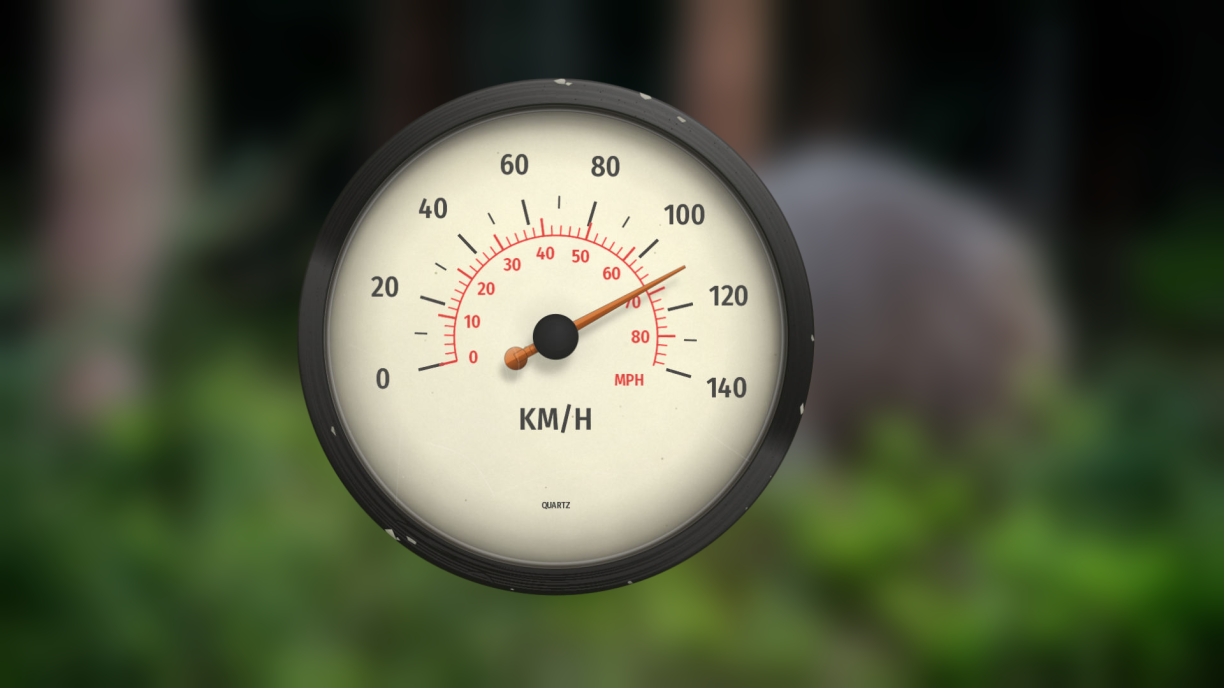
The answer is 110 km/h
